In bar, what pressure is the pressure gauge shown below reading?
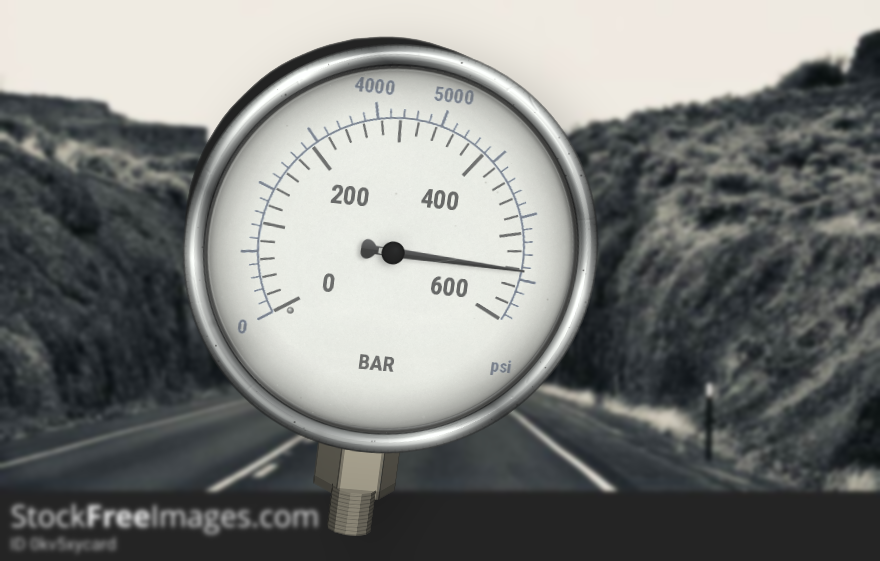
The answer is 540 bar
